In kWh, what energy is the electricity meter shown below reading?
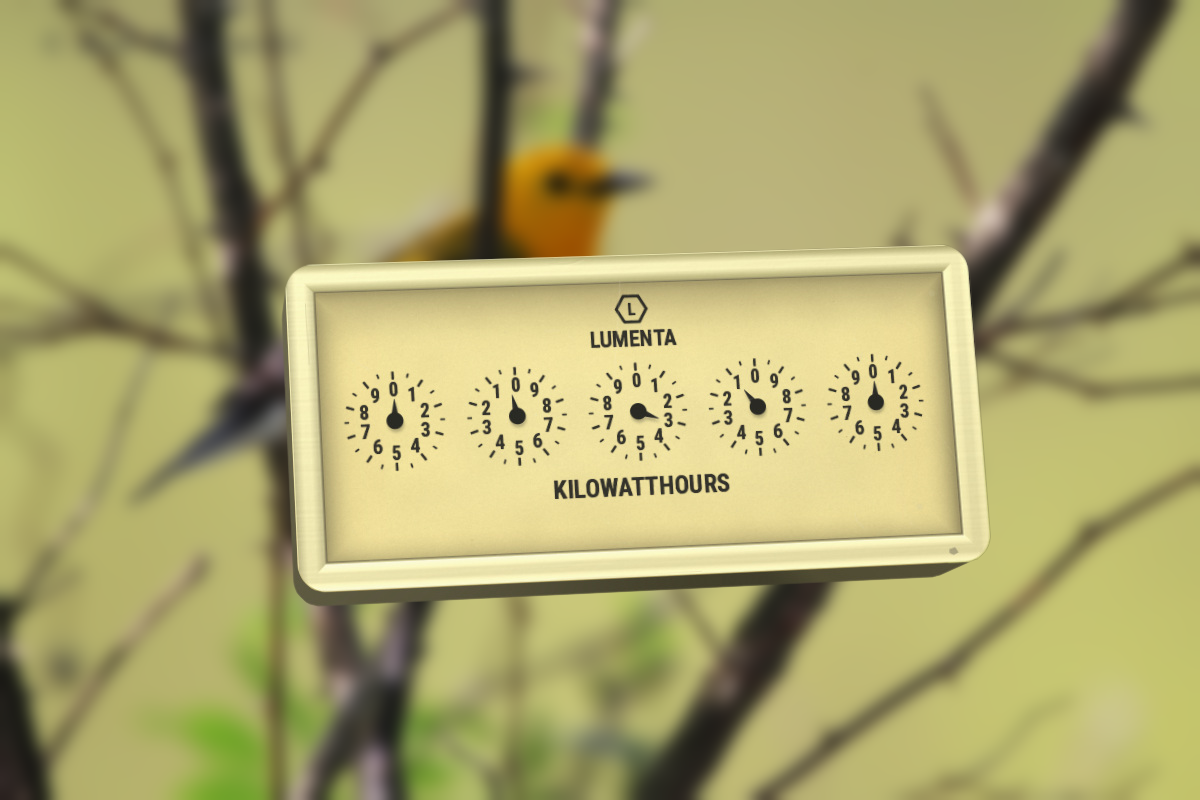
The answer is 310 kWh
